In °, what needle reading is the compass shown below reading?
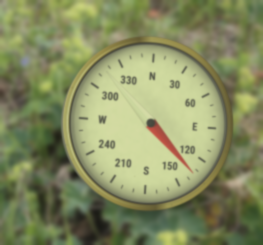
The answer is 135 °
